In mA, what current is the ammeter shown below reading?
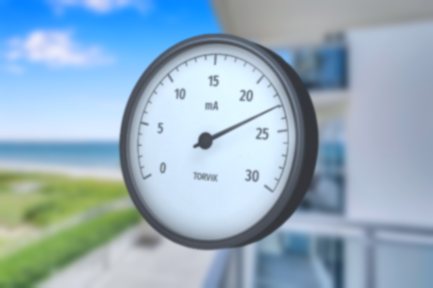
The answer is 23 mA
